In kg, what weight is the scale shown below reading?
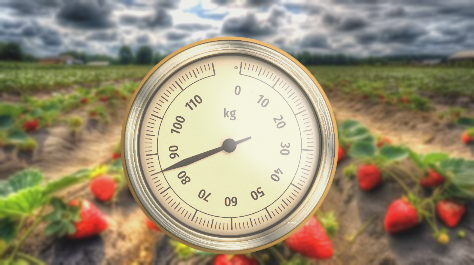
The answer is 85 kg
